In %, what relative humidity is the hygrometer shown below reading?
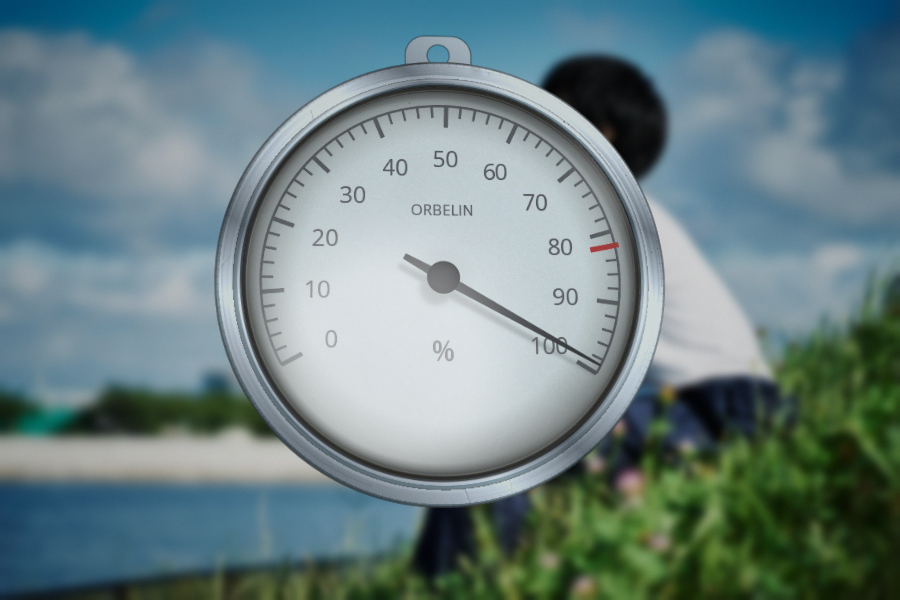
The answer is 99 %
